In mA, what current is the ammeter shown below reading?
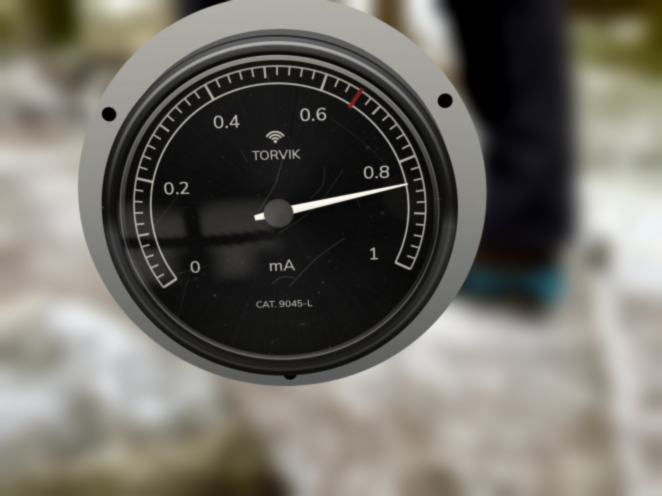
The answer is 0.84 mA
